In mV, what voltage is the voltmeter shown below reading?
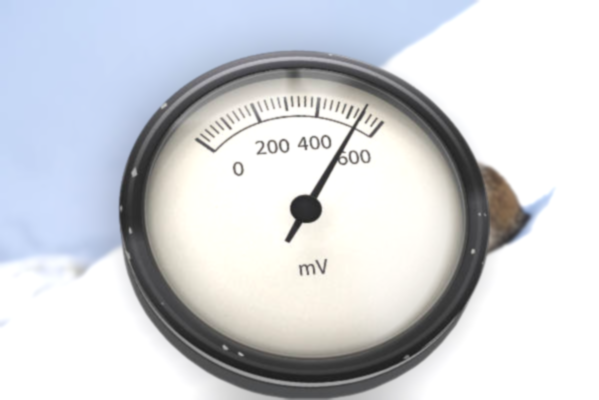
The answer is 540 mV
